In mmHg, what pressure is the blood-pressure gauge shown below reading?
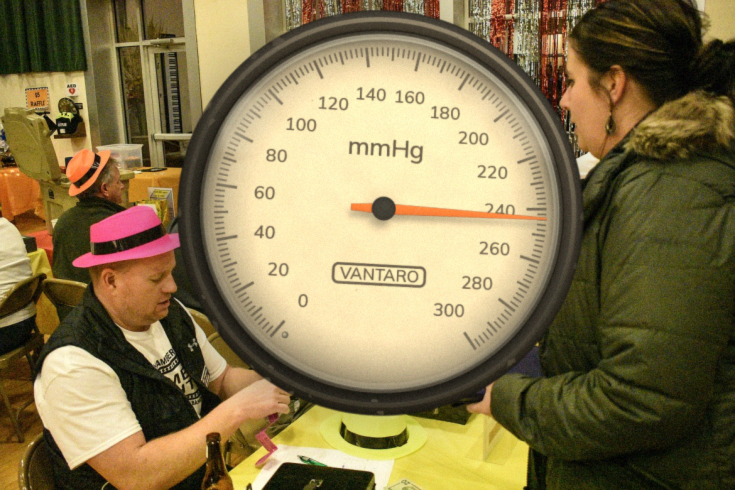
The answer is 244 mmHg
